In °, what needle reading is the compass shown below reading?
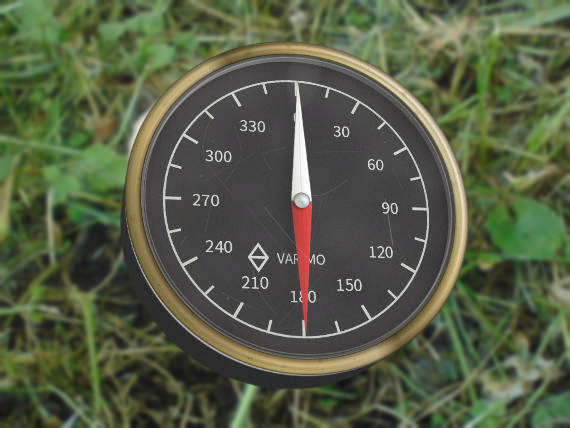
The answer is 180 °
